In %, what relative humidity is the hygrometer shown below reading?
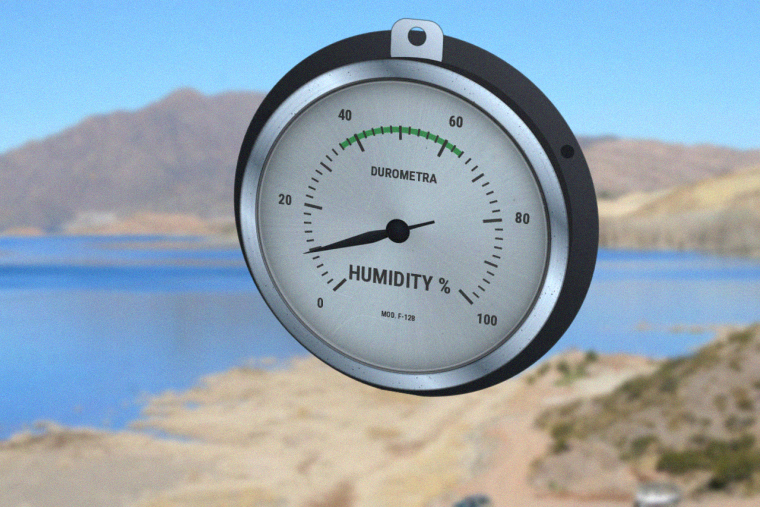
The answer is 10 %
